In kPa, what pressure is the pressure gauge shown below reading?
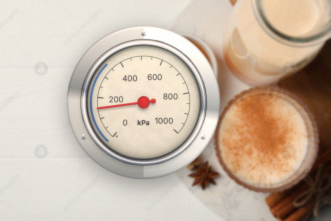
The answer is 150 kPa
